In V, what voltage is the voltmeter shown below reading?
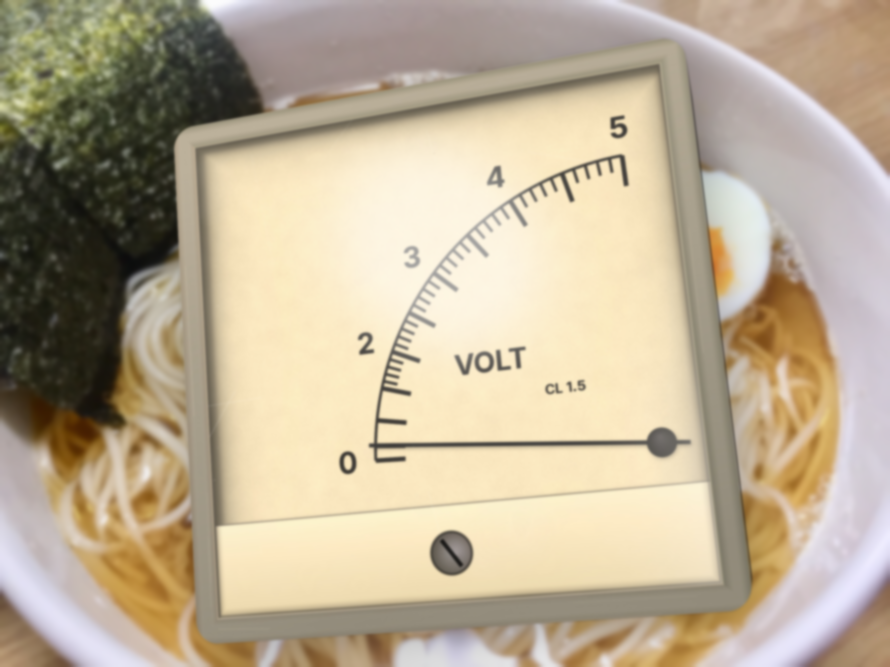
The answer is 0.5 V
